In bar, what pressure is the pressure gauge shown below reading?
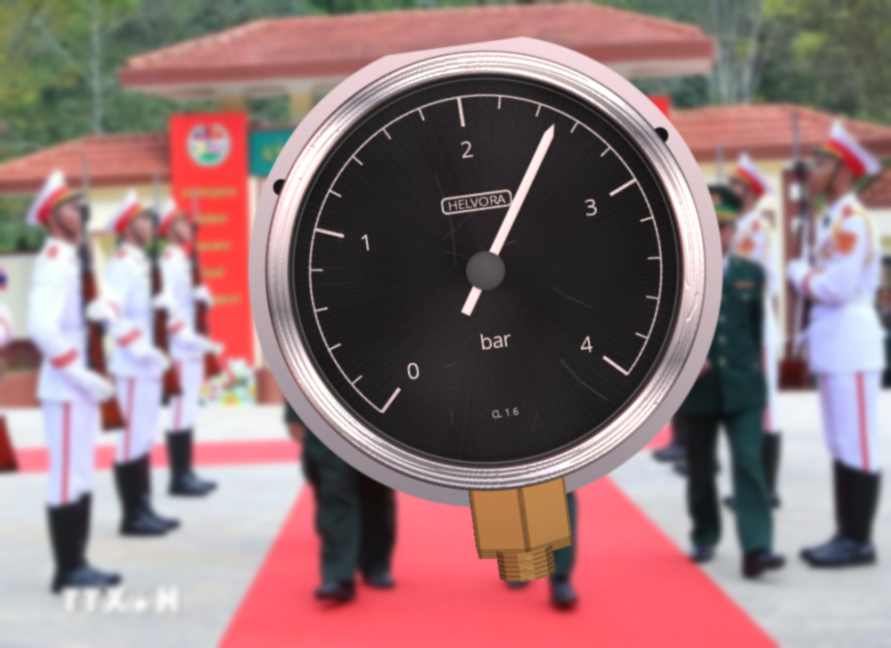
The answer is 2.5 bar
